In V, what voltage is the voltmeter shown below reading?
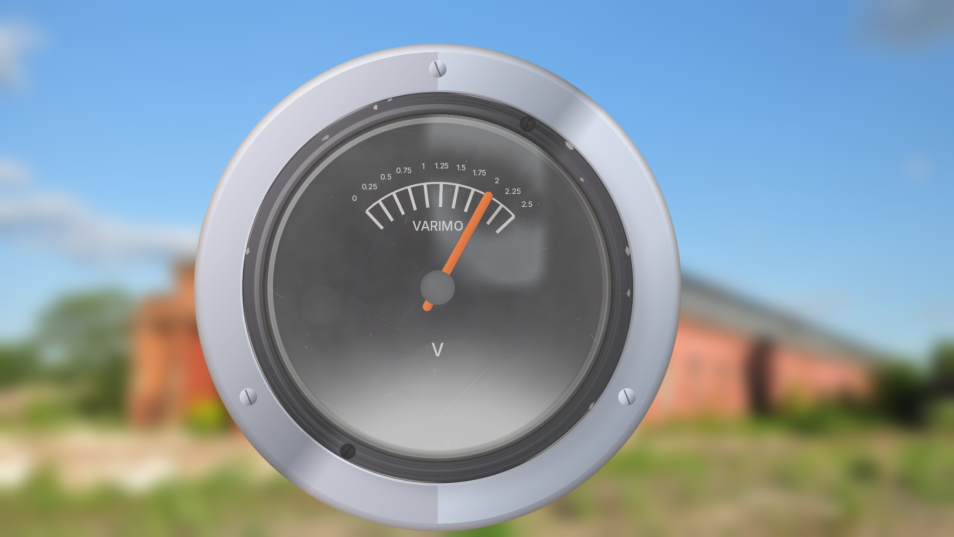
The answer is 2 V
